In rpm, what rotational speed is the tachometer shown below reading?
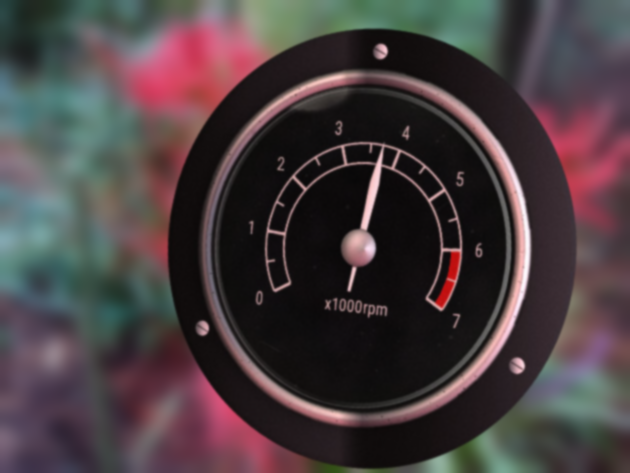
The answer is 3750 rpm
